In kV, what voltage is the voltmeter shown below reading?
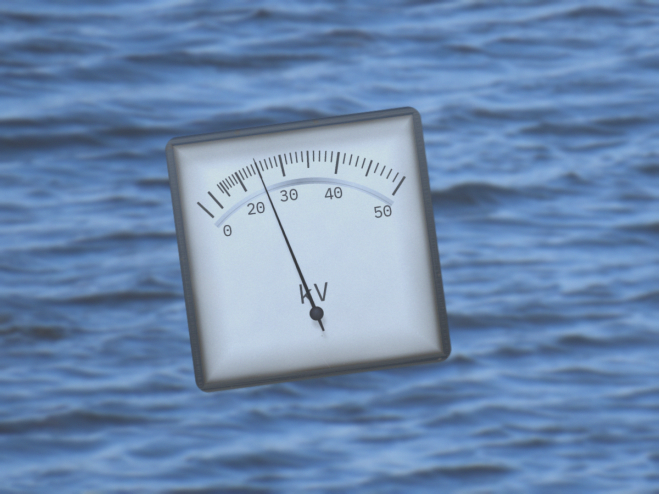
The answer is 25 kV
